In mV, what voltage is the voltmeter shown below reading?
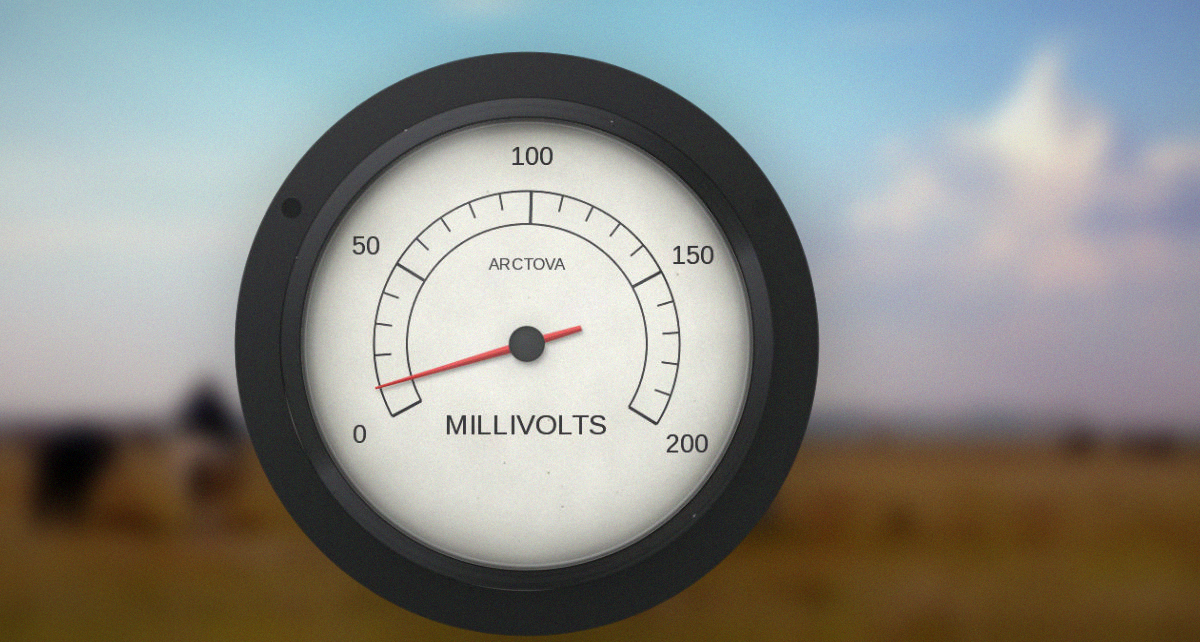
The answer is 10 mV
